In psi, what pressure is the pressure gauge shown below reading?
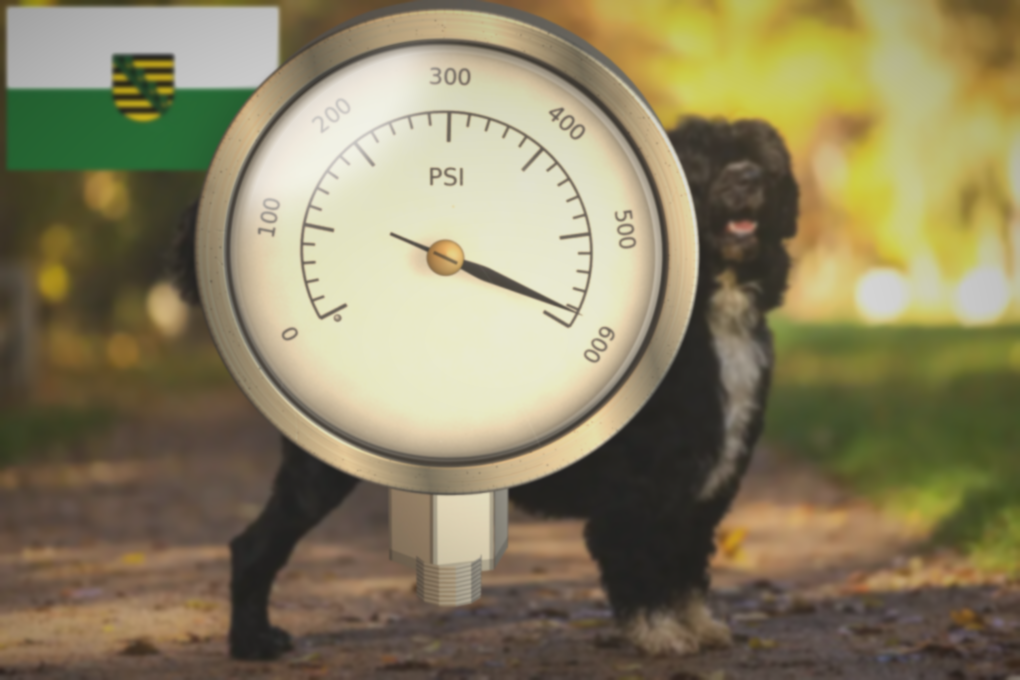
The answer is 580 psi
